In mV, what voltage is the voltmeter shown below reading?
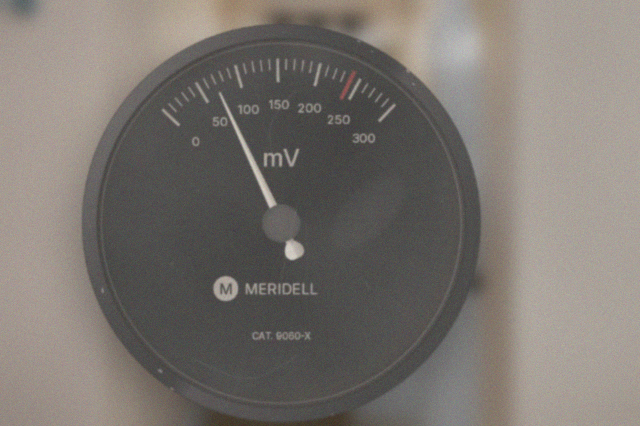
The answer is 70 mV
